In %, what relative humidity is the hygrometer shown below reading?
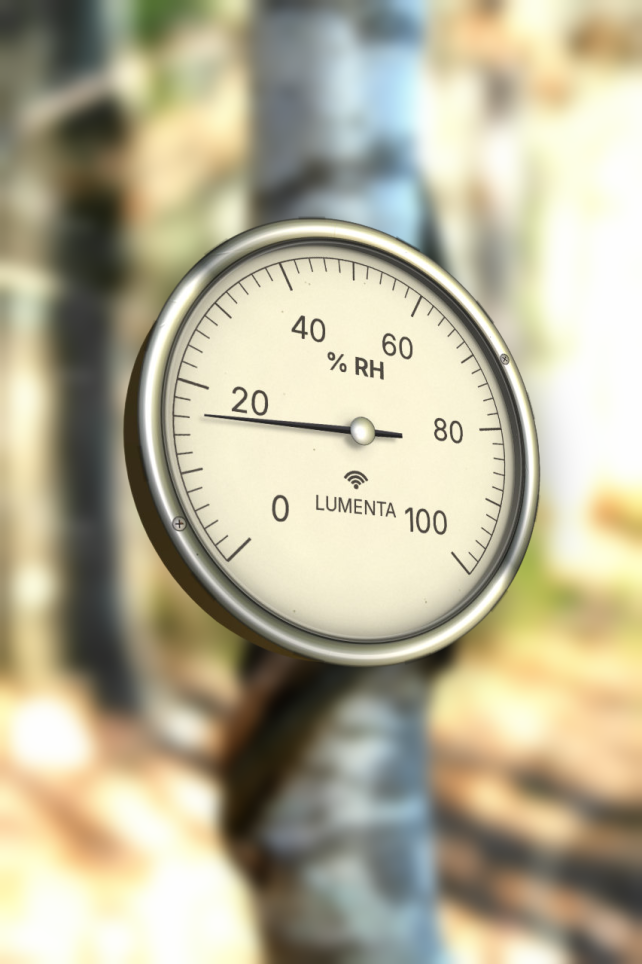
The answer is 16 %
